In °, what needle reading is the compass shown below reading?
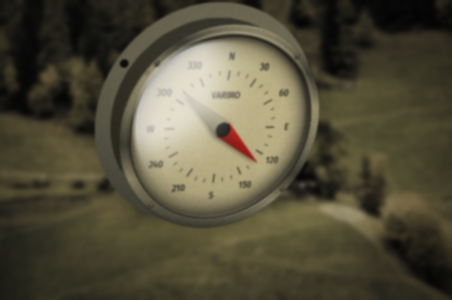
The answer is 130 °
